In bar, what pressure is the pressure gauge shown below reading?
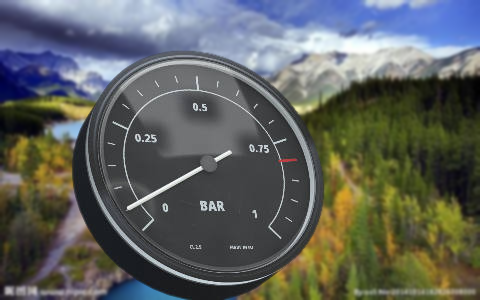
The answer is 0.05 bar
